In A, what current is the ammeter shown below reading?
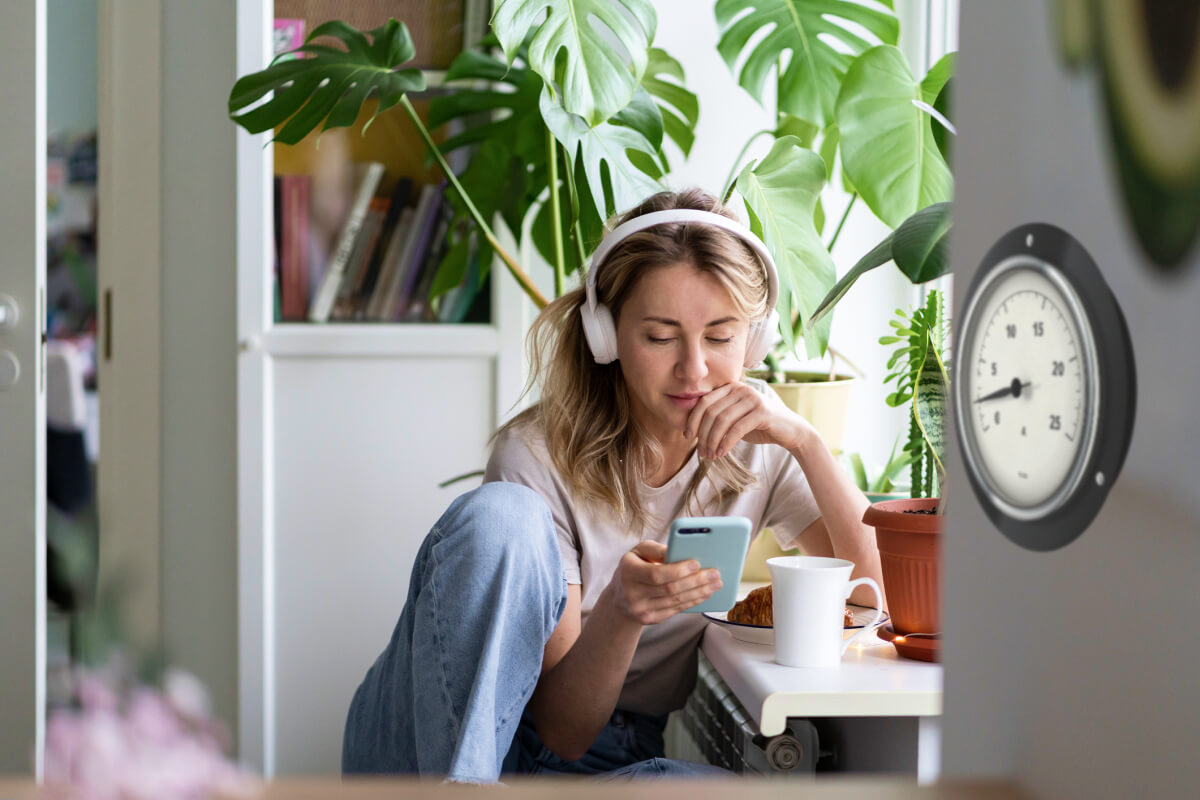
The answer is 2 A
